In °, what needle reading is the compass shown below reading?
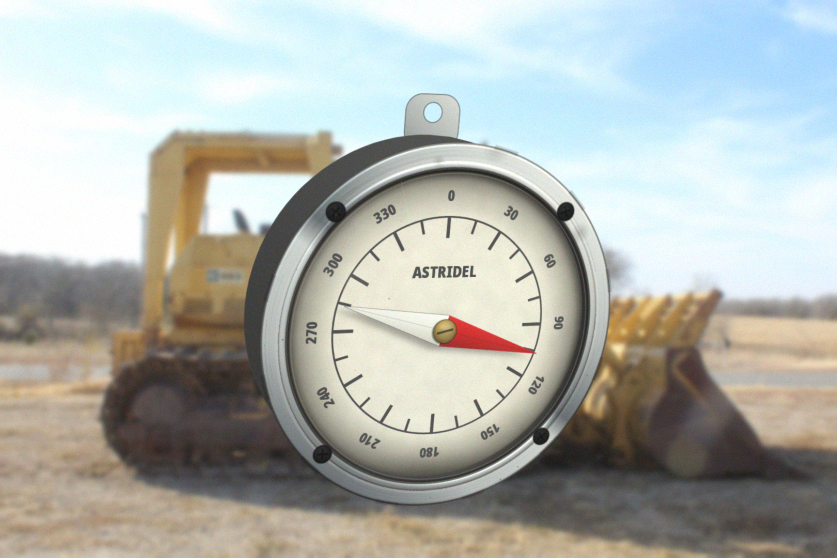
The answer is 105 °
